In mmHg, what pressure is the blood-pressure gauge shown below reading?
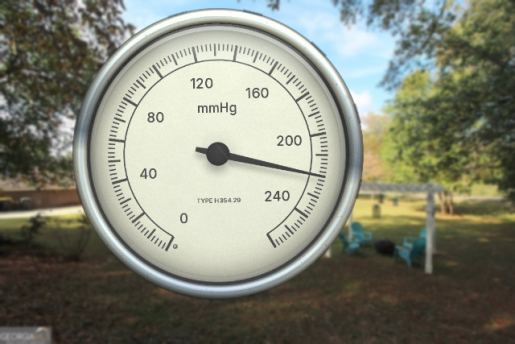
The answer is 220 mmHg
